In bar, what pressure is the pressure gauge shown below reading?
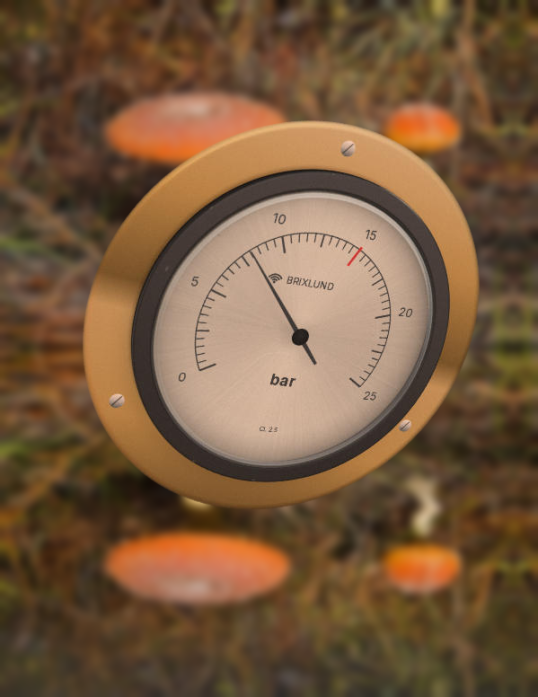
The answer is 8 bar
